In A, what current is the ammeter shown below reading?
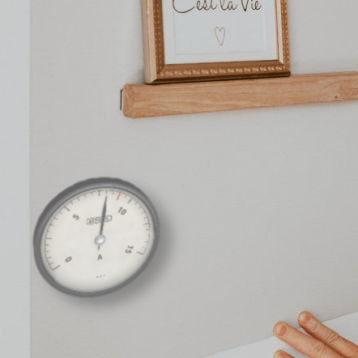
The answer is 8 A
